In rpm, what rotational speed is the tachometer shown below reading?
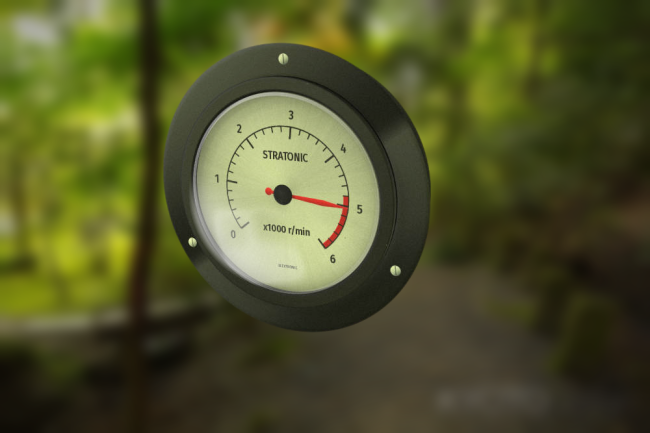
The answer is 5000 rpm
